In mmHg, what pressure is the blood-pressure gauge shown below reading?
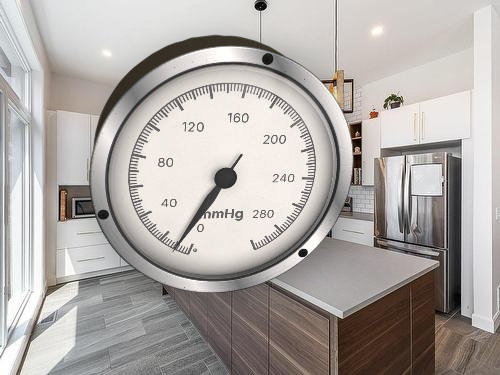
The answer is 10 mmHg
